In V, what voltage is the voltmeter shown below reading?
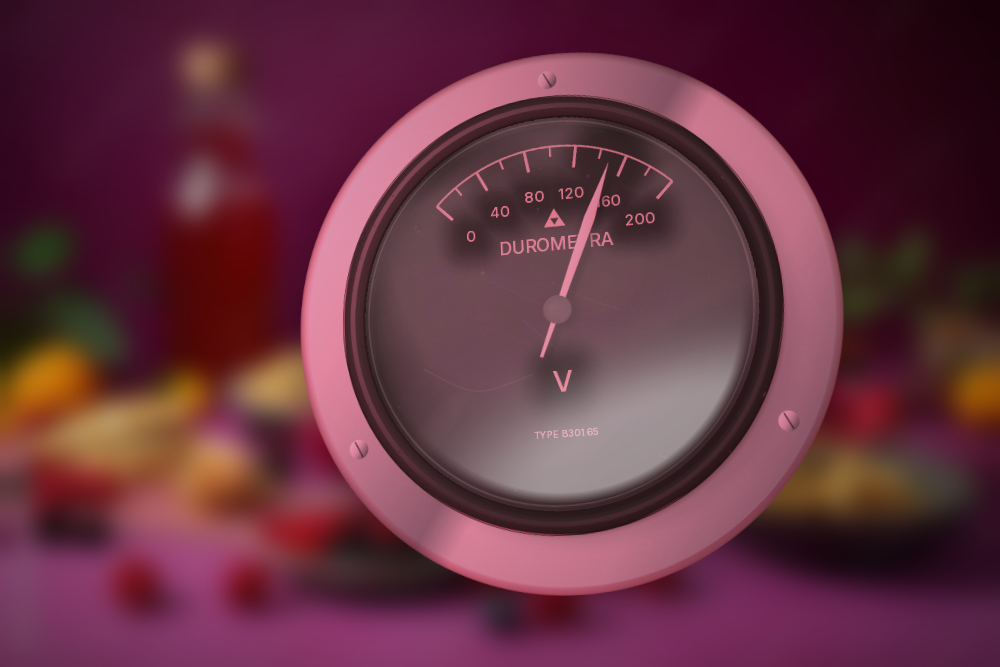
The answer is 150 V
